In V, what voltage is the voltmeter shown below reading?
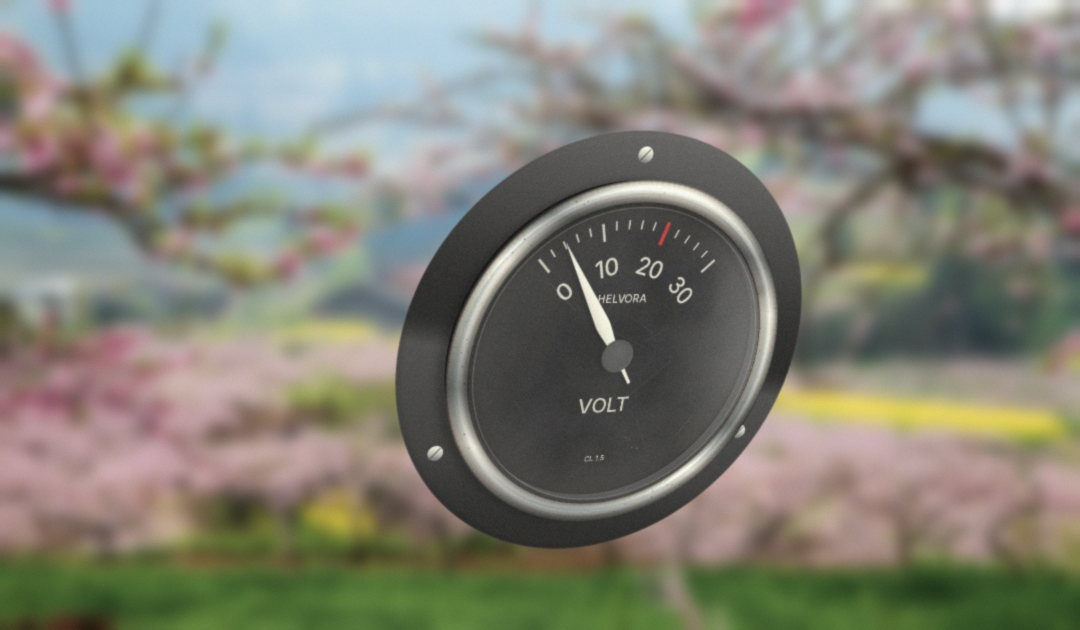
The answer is 4 V
